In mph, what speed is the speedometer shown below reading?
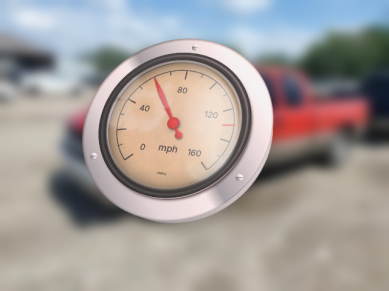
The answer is 60 mph
